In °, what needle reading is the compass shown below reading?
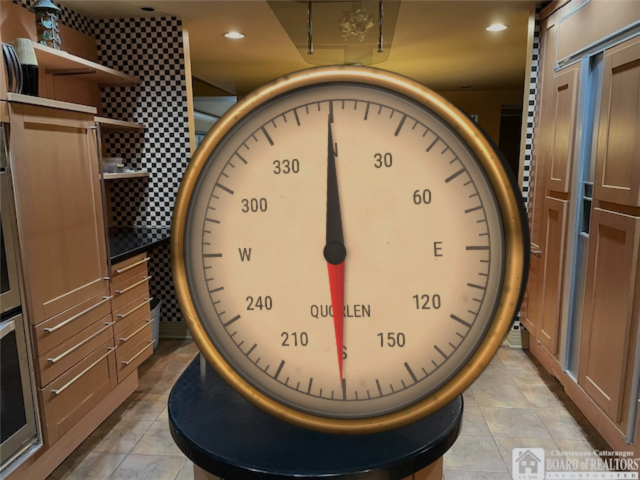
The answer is 180 °
